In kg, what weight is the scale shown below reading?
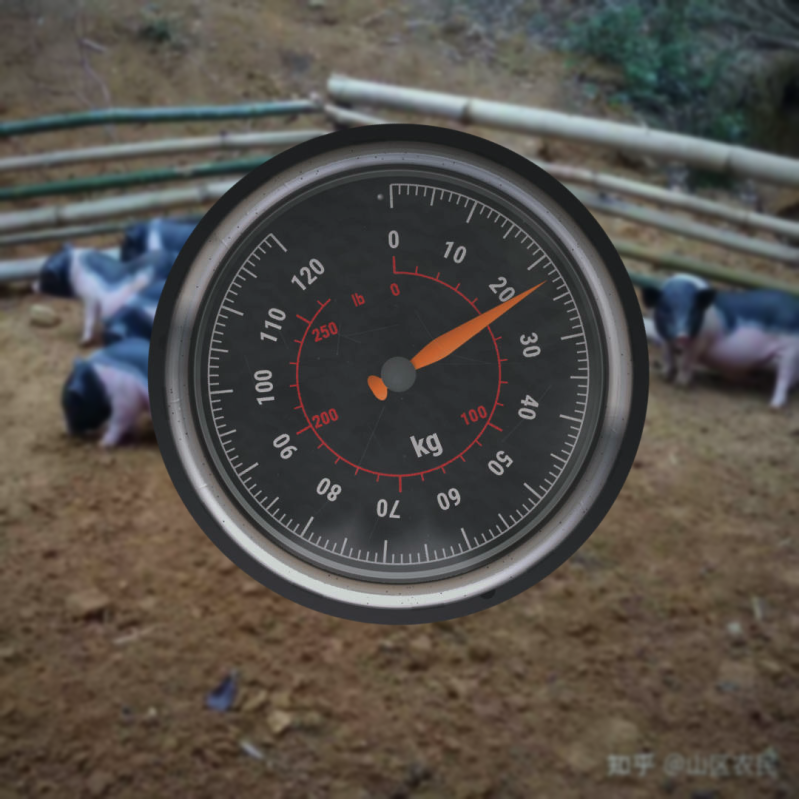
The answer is 22.5 kg
